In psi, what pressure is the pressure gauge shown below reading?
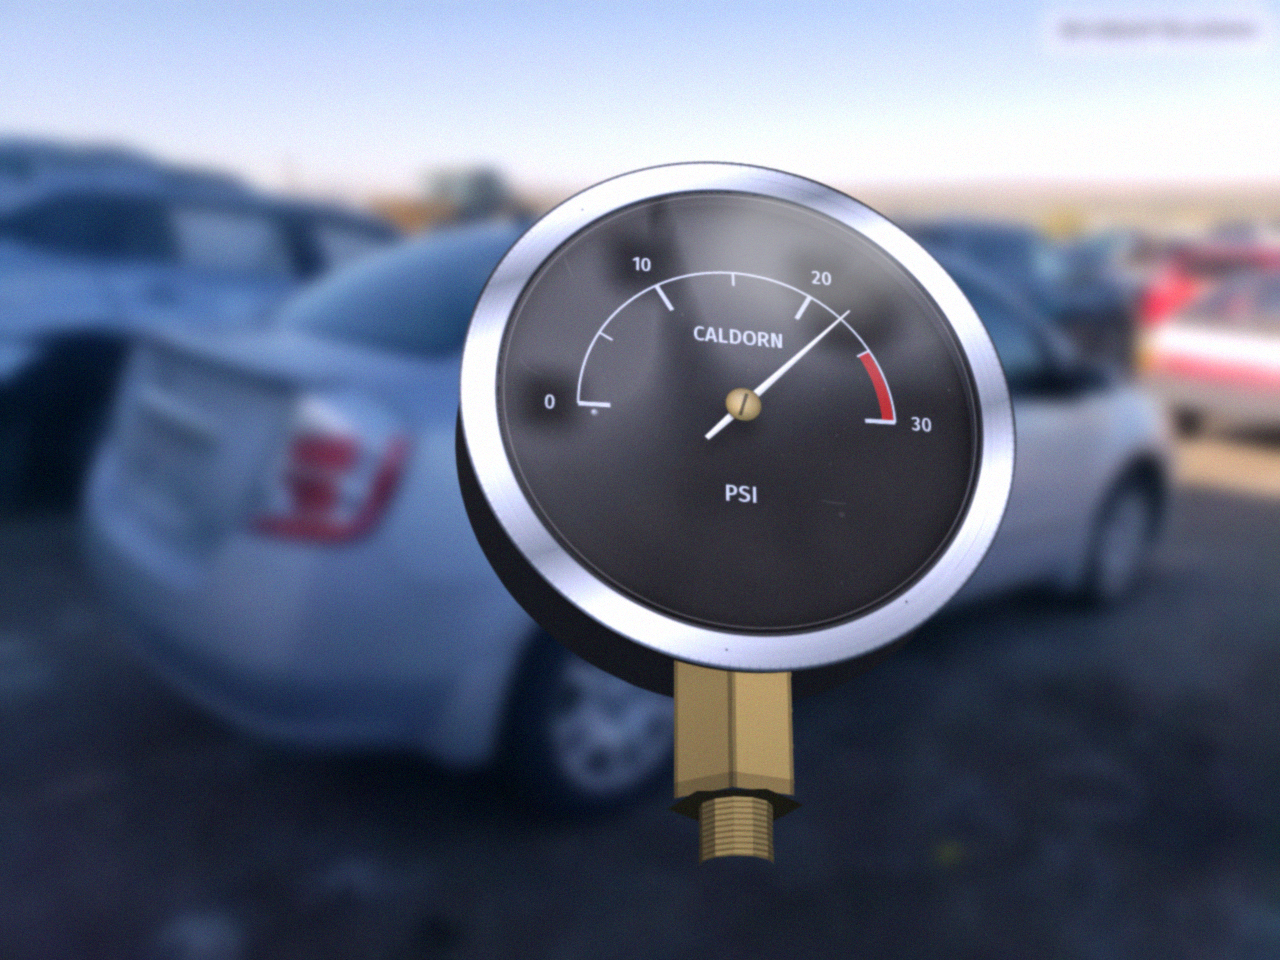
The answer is 22.5 psi
